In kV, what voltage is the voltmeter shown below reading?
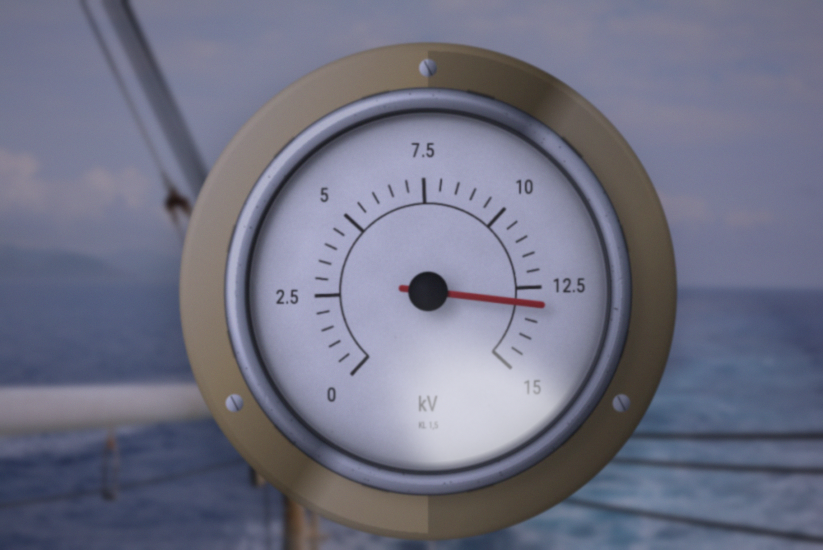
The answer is 13 kV
